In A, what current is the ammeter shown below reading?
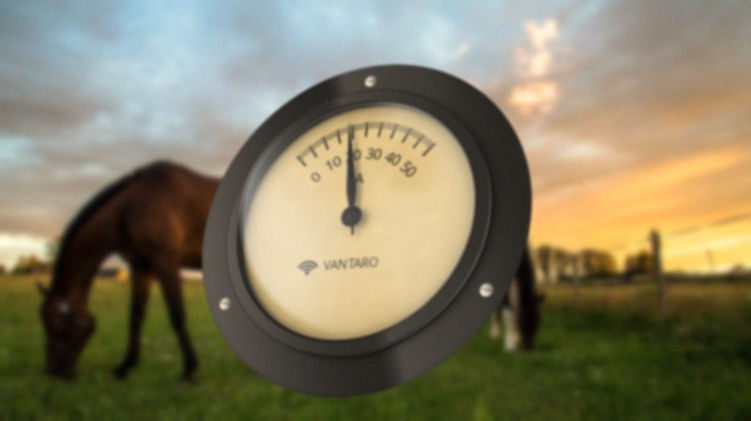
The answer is 20 A
